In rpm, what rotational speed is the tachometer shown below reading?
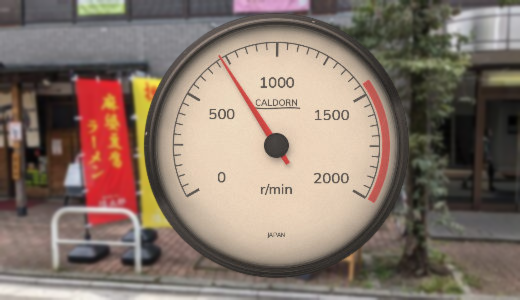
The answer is 725 rpm
